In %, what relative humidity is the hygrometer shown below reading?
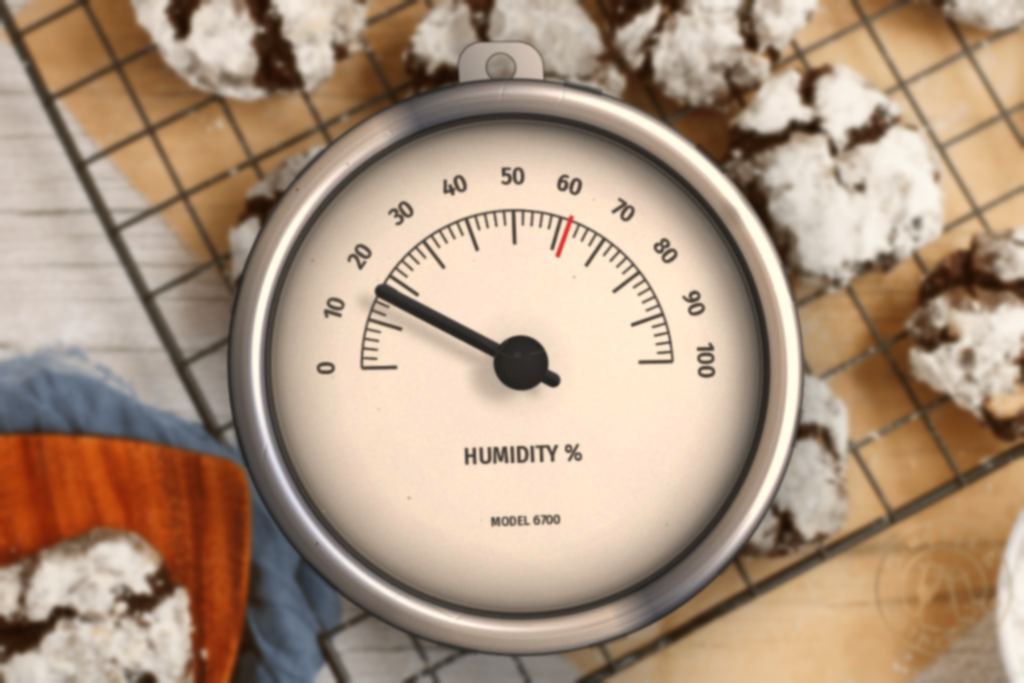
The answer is 16 %
